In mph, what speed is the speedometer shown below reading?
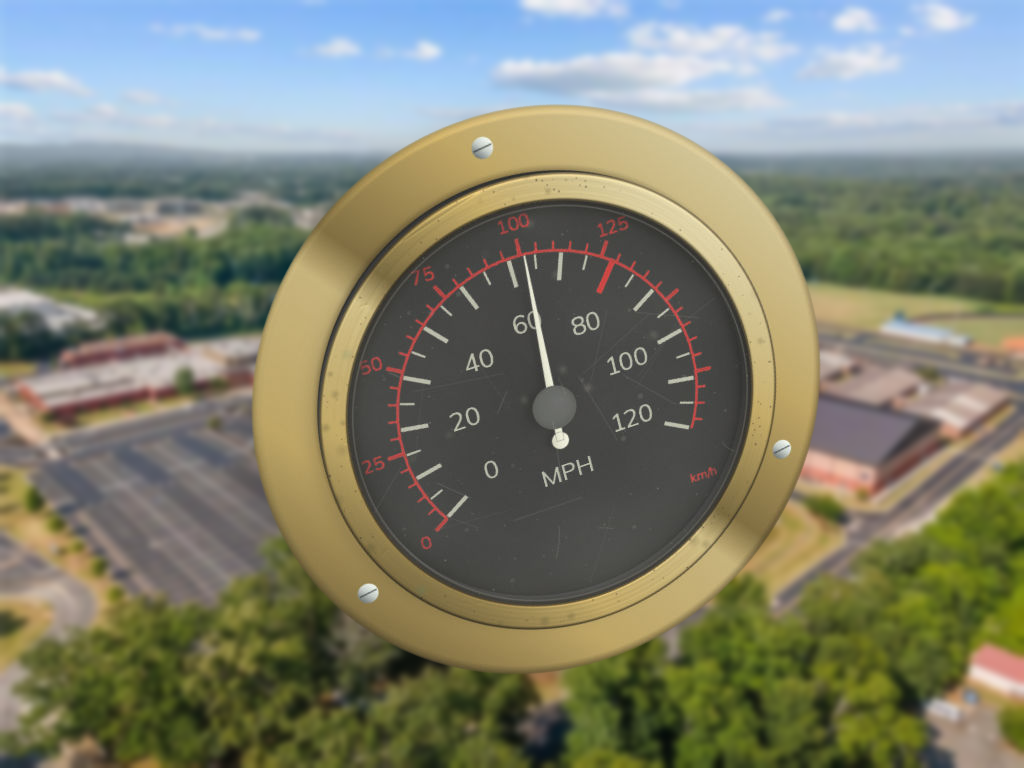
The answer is 62.5 mph
